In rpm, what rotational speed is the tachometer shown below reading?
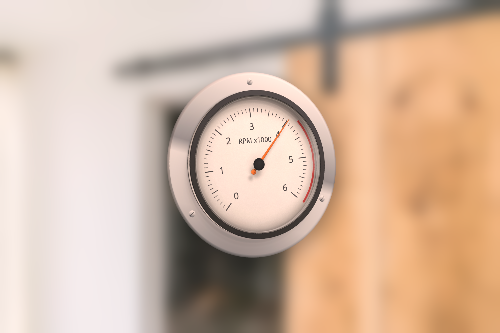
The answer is 4000 rpm
